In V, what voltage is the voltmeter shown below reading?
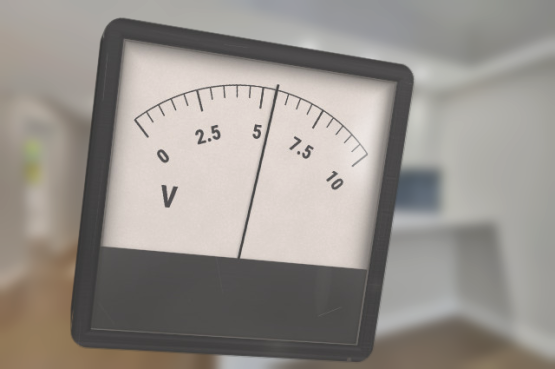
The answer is 5.5 V
